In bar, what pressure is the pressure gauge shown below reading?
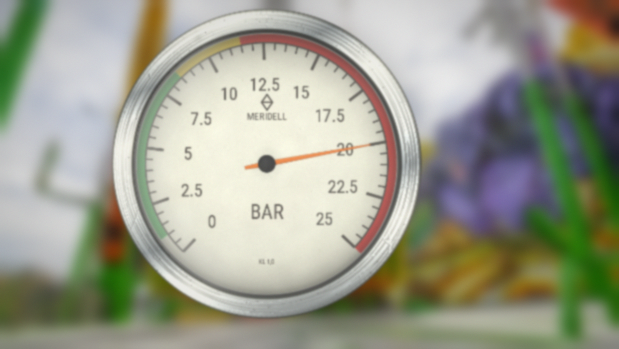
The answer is 20 bar
